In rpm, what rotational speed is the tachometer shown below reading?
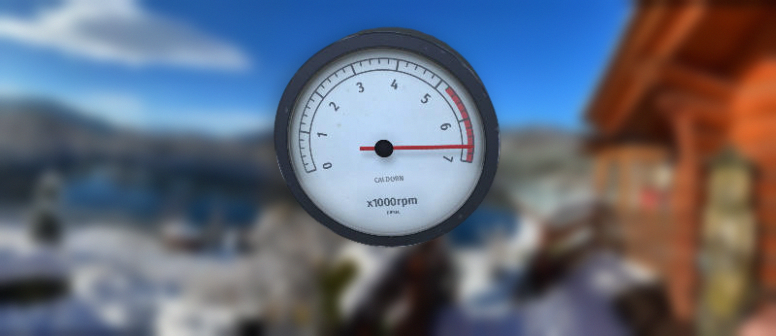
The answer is 6600 rpm
